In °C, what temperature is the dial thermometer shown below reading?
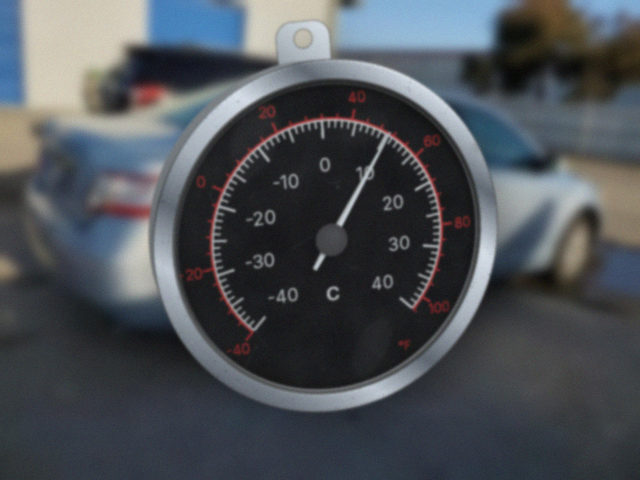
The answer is 10 °C
